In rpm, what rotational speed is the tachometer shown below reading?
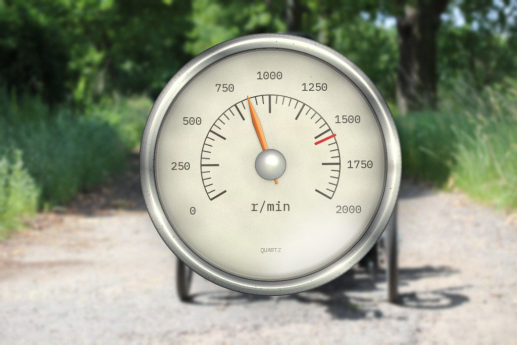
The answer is 850 rpm
